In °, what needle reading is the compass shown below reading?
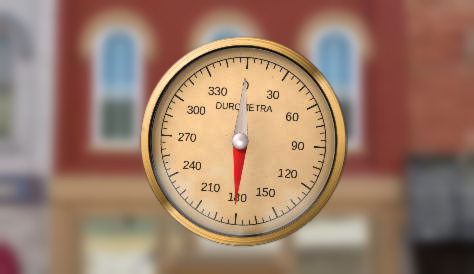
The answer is 180 °
